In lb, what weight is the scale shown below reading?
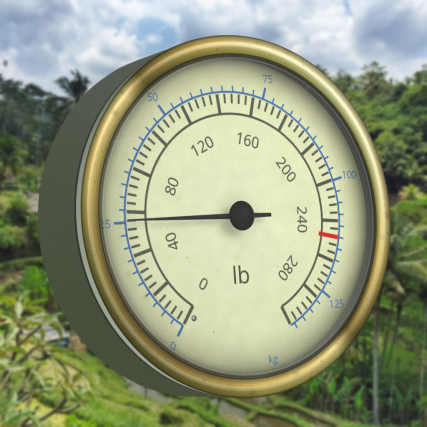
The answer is 56 lb
